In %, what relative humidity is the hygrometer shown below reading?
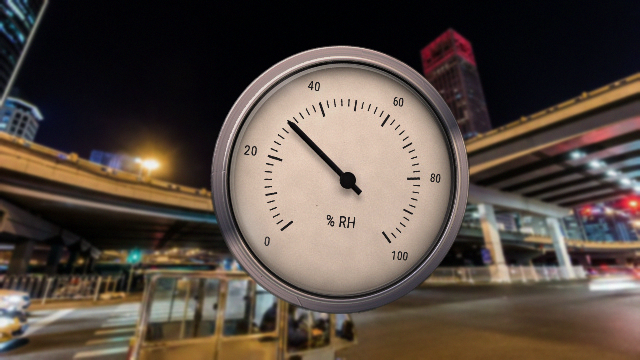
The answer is 30 %
